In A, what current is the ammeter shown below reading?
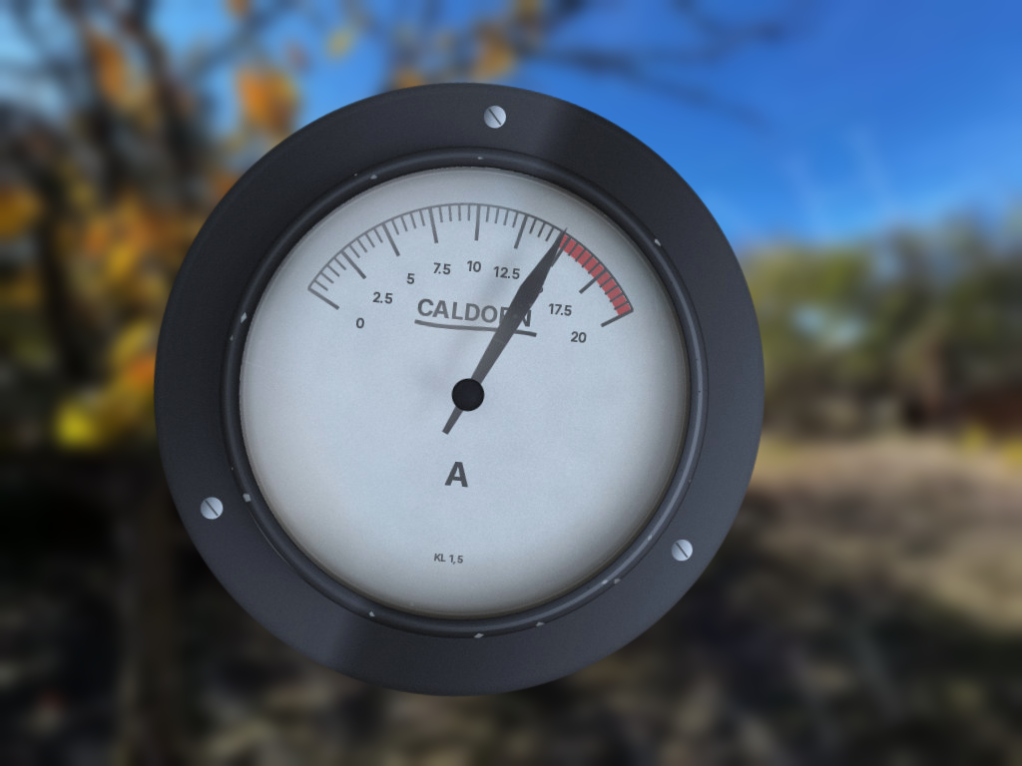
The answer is 14.5 A
